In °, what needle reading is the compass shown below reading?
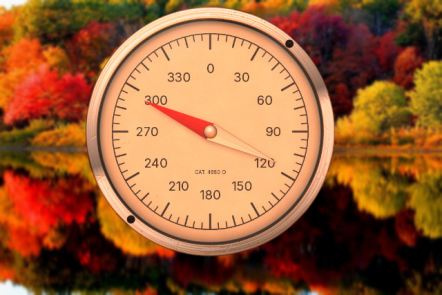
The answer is 295 °
